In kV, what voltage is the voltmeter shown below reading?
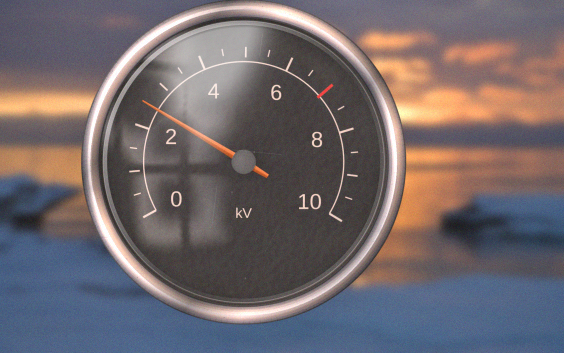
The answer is 2.5 kV
